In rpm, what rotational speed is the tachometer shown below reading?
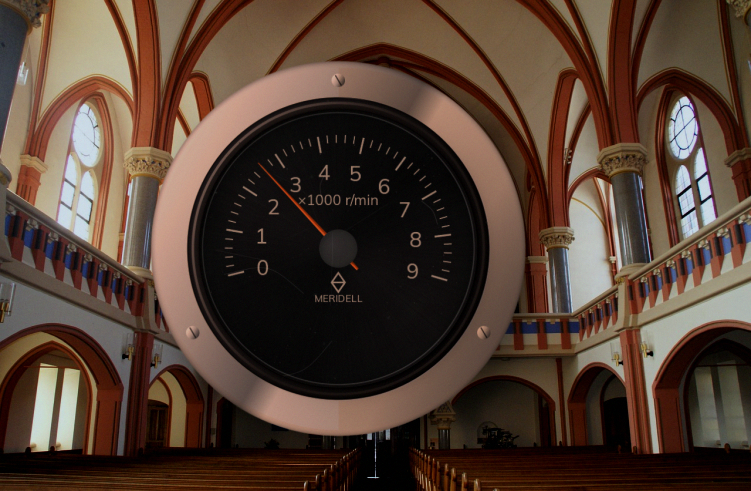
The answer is 2600 rpm
